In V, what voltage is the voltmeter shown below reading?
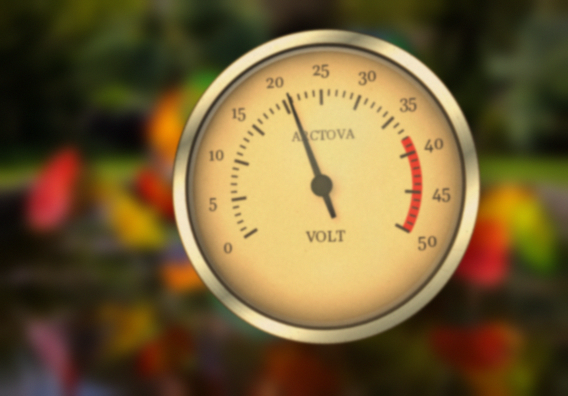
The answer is 21 V
